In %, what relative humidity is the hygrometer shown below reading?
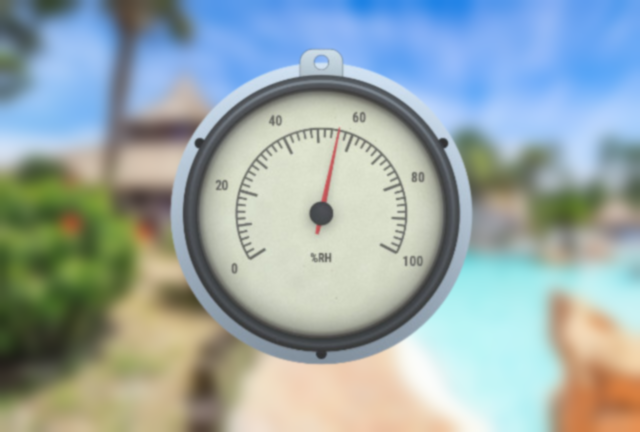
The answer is 56 %
